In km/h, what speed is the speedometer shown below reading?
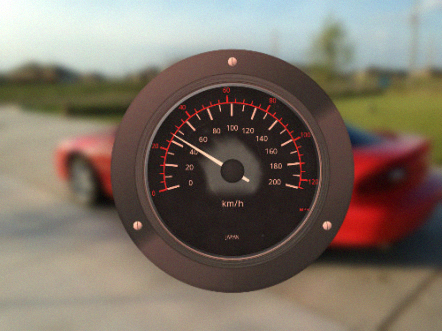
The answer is 45 km/h
